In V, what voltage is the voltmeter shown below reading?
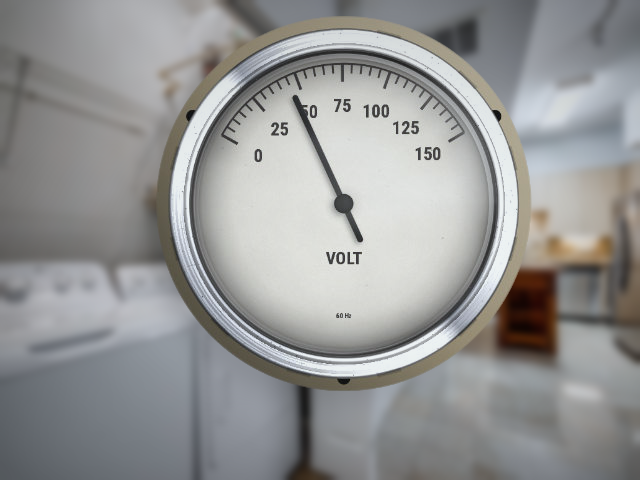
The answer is 45 V
